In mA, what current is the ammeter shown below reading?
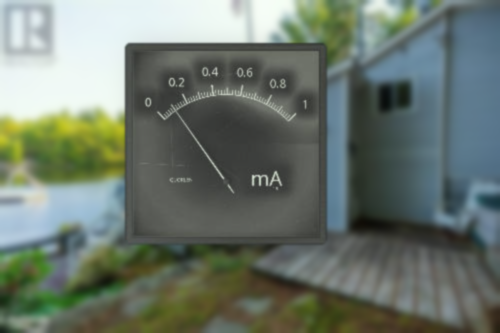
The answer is 0.1 mA
